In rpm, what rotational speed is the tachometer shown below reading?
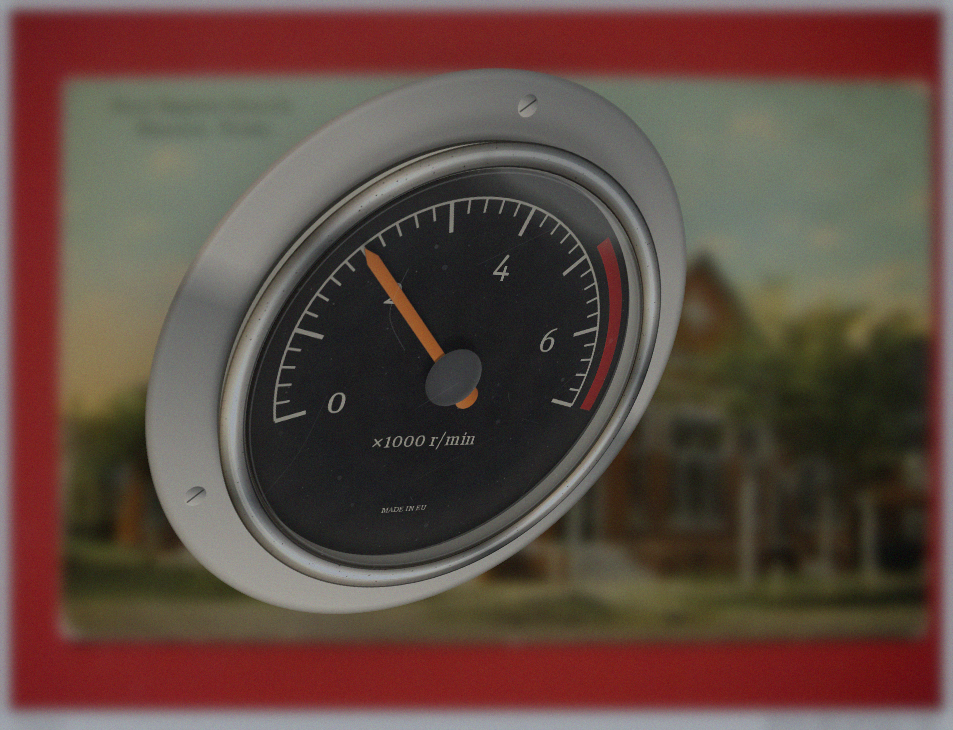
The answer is 2000 rpm
